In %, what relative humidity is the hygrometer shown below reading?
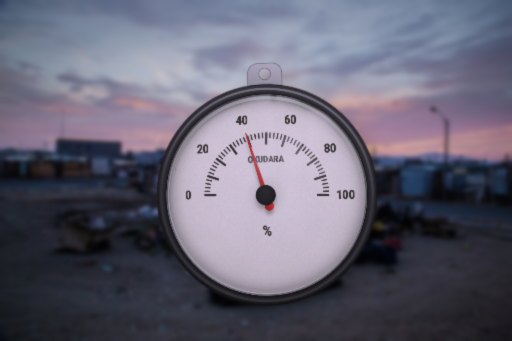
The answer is 40 %
